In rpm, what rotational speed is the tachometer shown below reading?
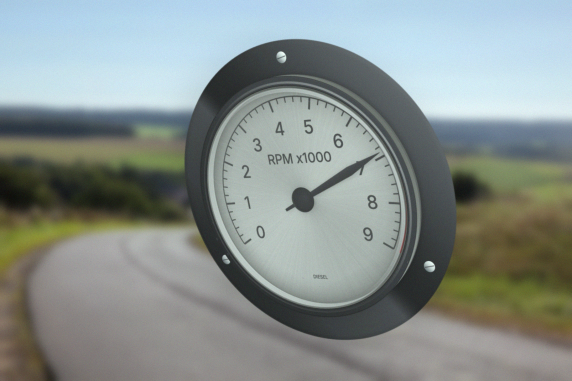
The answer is 6900 rpm
